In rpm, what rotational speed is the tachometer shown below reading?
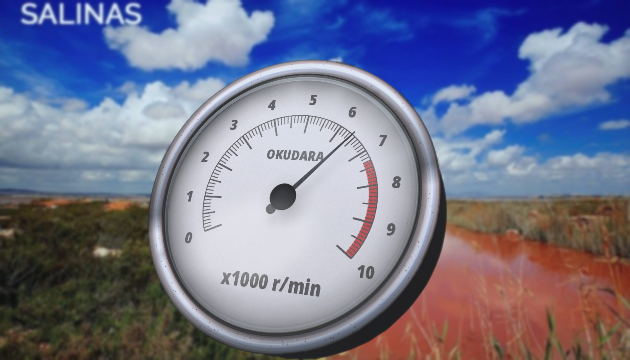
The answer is 6500 rpm
